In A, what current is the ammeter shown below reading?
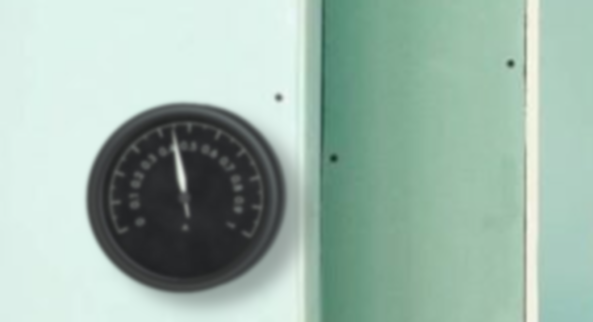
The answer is 0.45 A
